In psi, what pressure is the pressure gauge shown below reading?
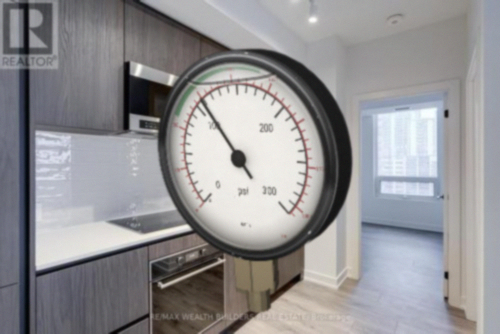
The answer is 110 psi
